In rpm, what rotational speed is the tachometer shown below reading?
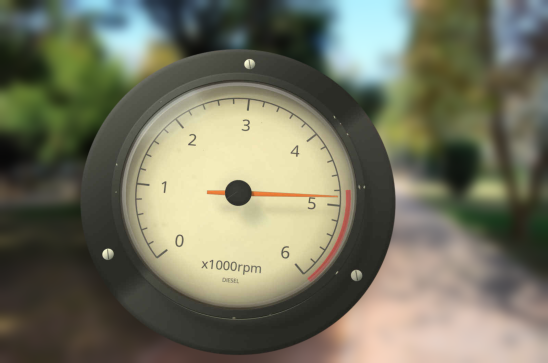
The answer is 4900 rpm
